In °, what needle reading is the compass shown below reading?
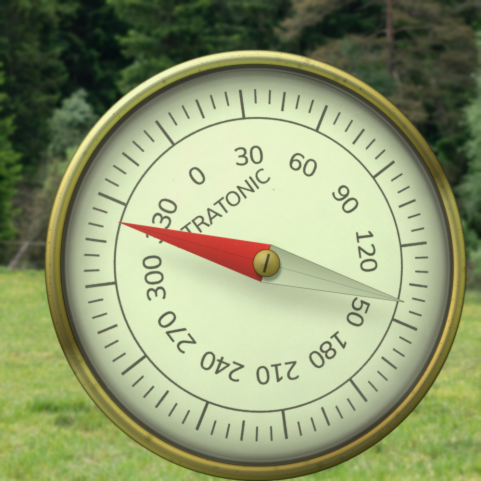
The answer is 322.5 °
